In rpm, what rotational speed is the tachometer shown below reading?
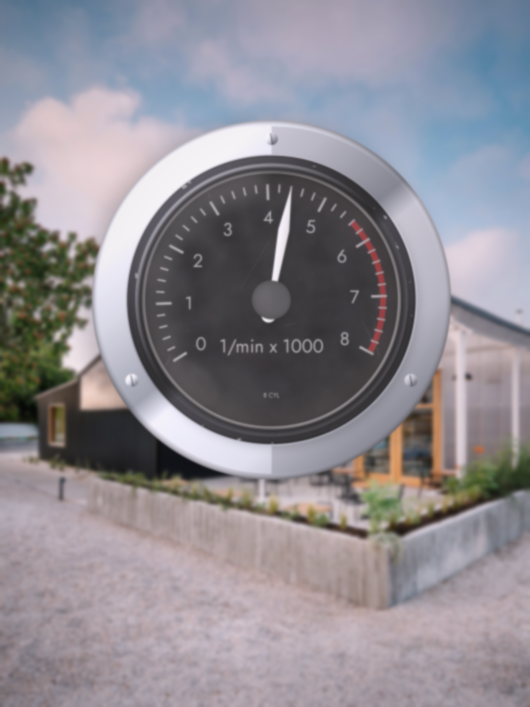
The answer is 4400 rpm
